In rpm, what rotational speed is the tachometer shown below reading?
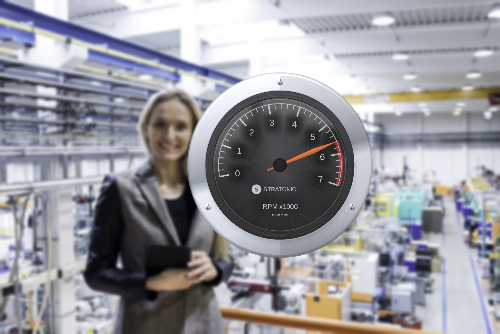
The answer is 5600 rpm
